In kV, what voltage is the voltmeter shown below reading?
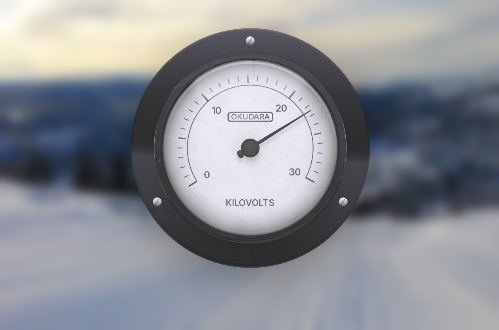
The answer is 22.5 kV
